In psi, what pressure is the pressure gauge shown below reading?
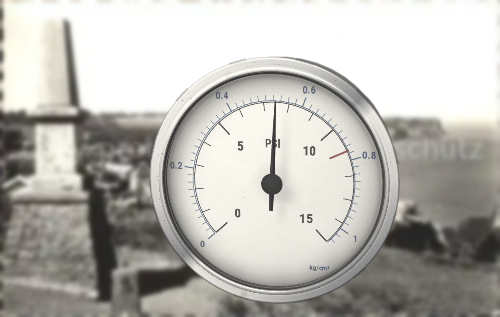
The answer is 7.5 psi
